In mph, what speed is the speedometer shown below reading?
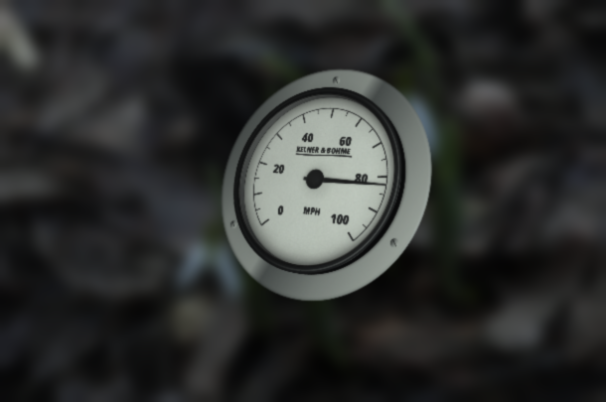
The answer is 82.5 mph
